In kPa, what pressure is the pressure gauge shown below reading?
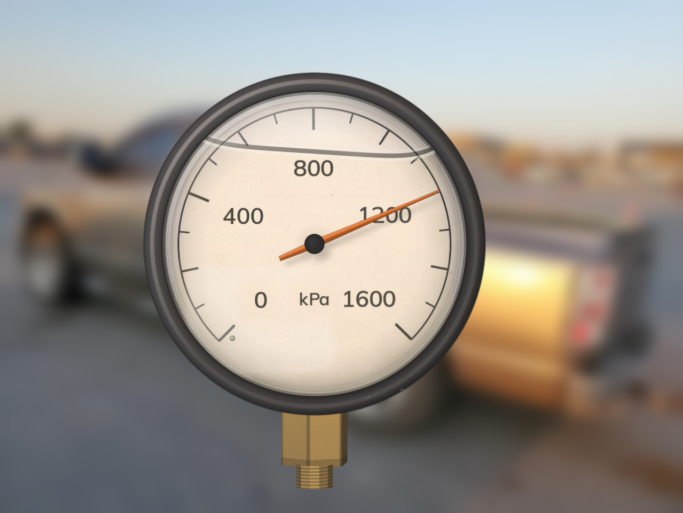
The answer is 1200 kPa
